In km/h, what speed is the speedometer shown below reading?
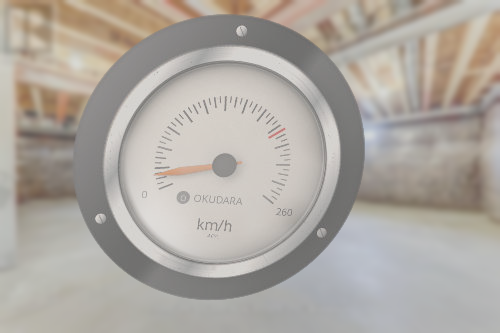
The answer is 15 km/h
